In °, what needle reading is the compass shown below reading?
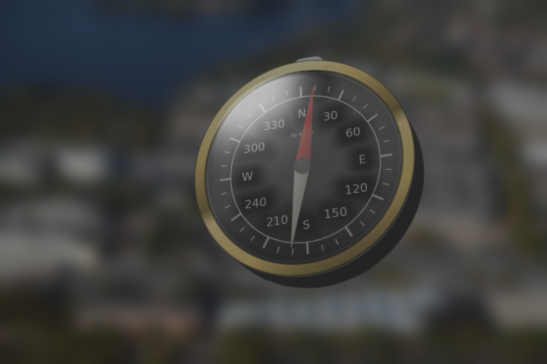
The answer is 10 °
